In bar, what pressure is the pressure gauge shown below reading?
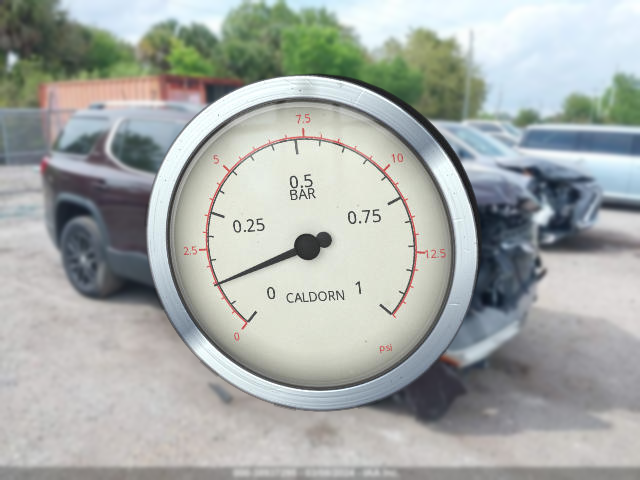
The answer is 0.1 bar
